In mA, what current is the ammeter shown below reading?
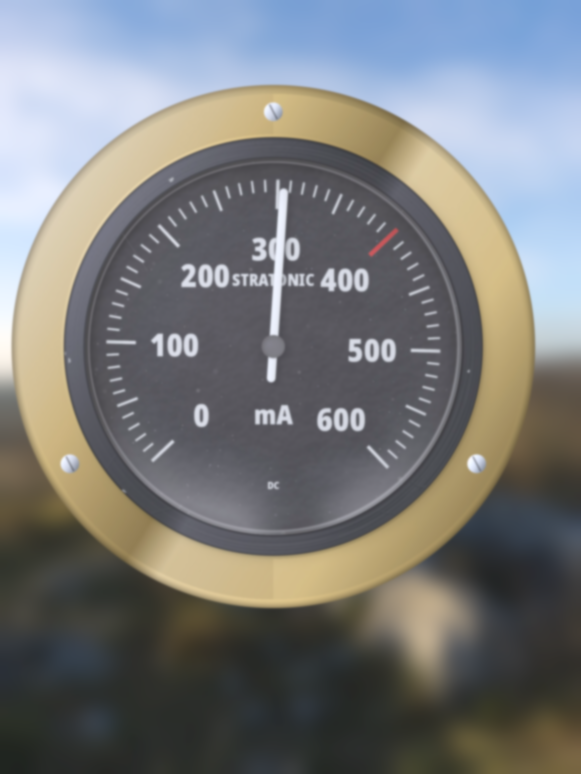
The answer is 305 mA
